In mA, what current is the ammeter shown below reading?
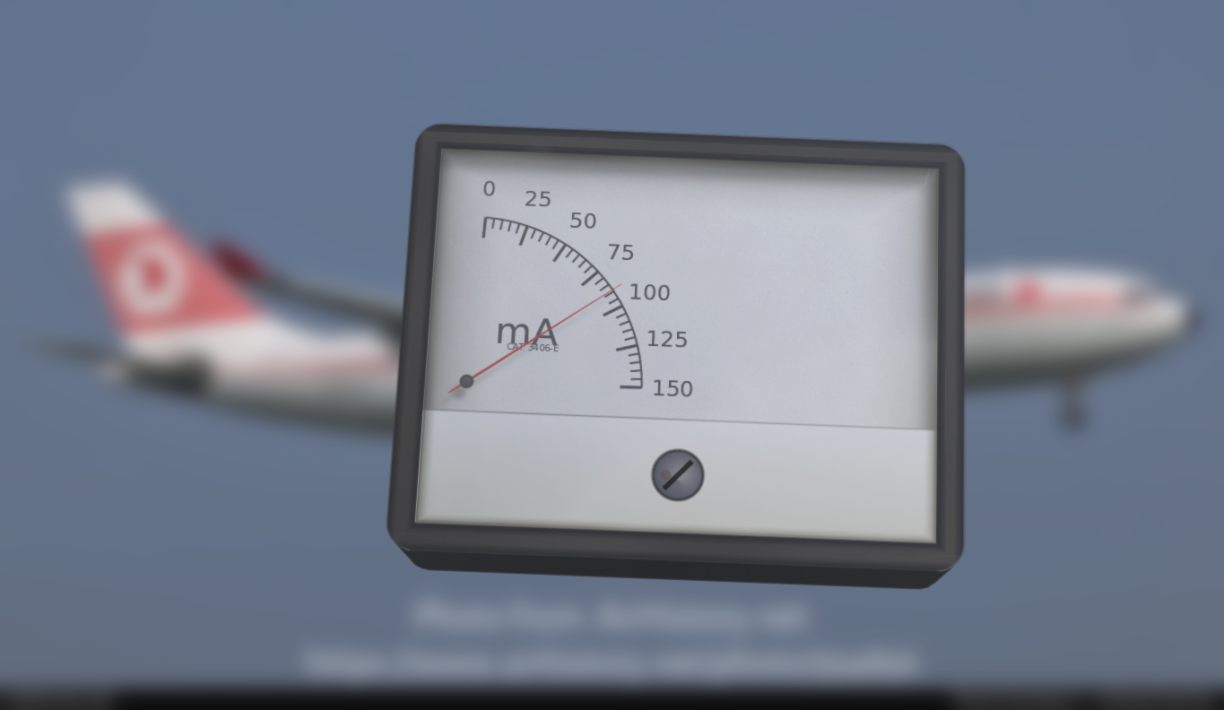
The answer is 90 mA
